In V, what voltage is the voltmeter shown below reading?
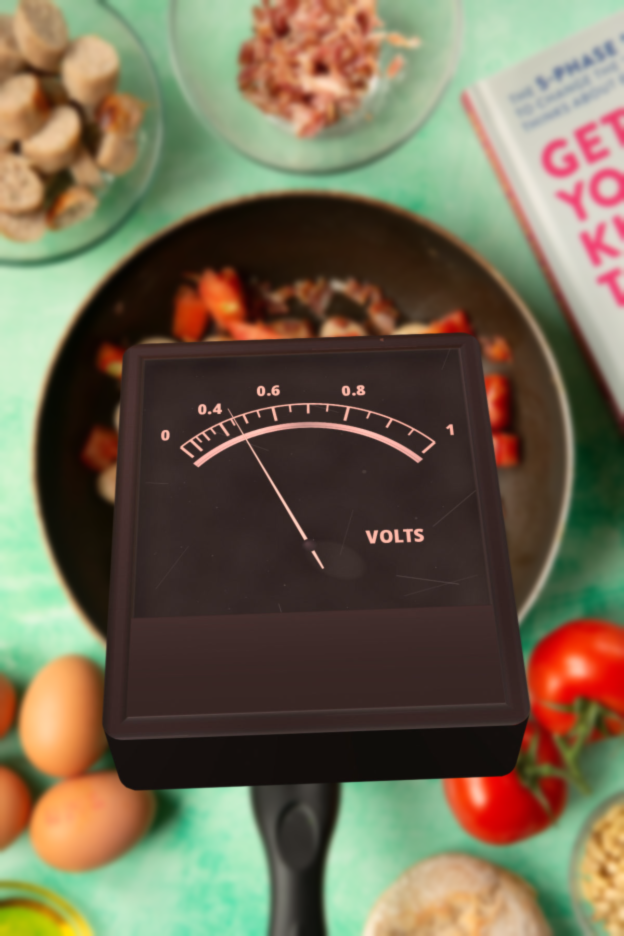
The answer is 0.45 V
